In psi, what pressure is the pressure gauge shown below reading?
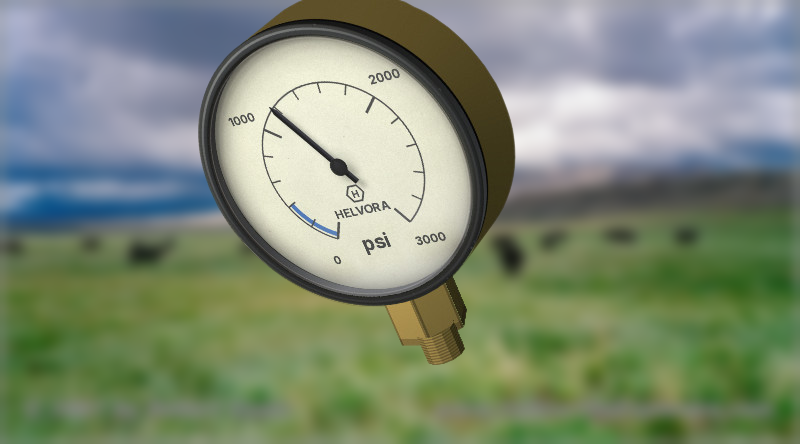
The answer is 1200 psi
